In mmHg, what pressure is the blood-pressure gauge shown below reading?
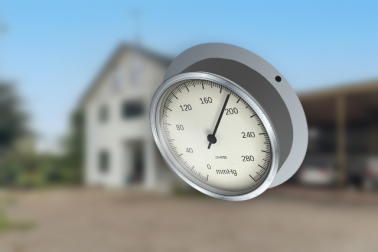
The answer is 190 mmHg
